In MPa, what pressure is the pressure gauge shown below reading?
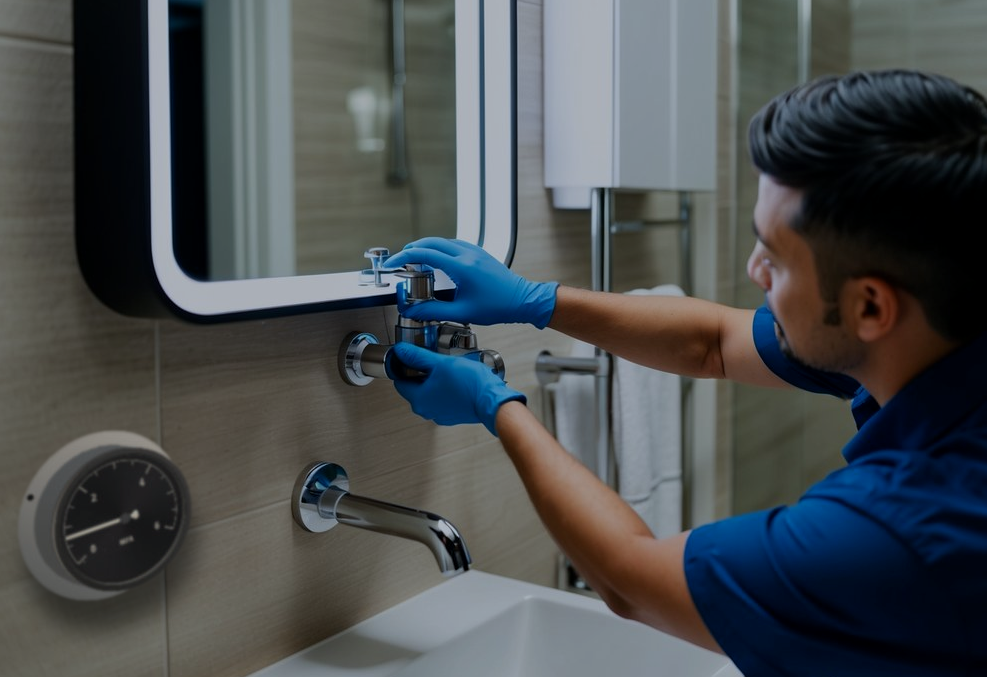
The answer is 0.75 MPa
